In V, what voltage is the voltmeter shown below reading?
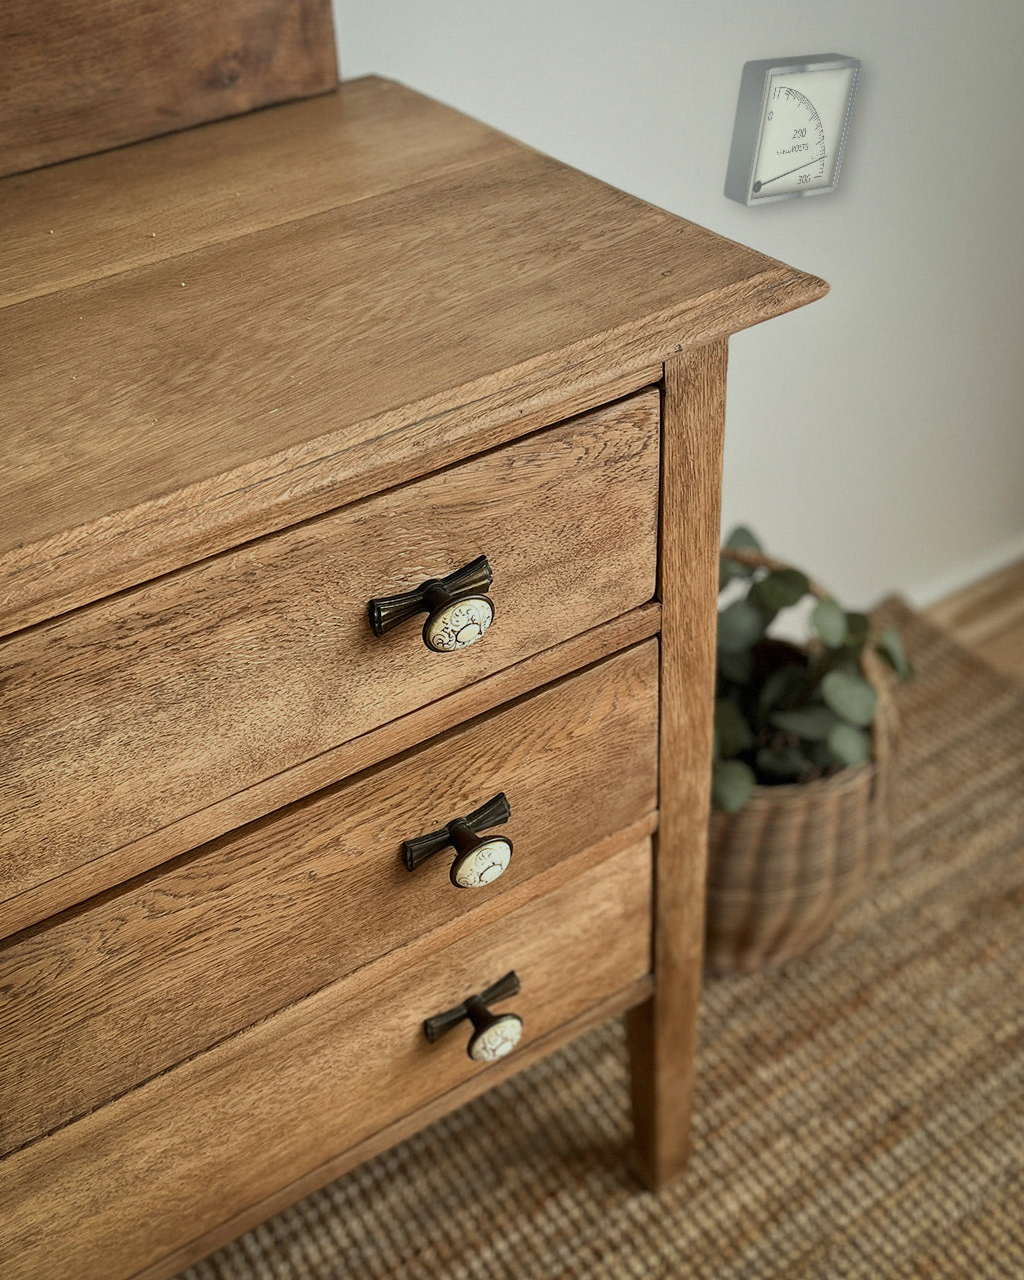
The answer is 275 V
